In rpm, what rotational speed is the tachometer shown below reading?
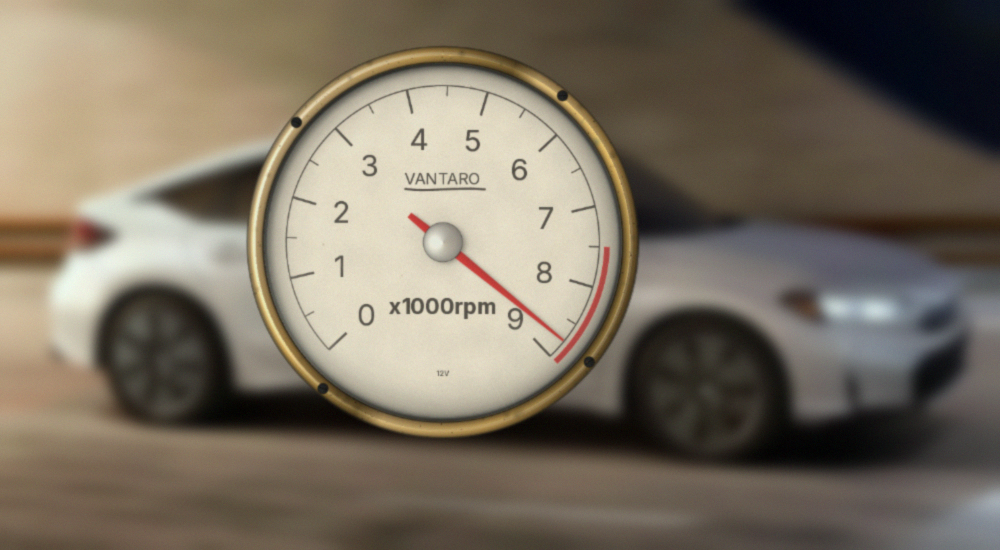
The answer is 8750 rpm
